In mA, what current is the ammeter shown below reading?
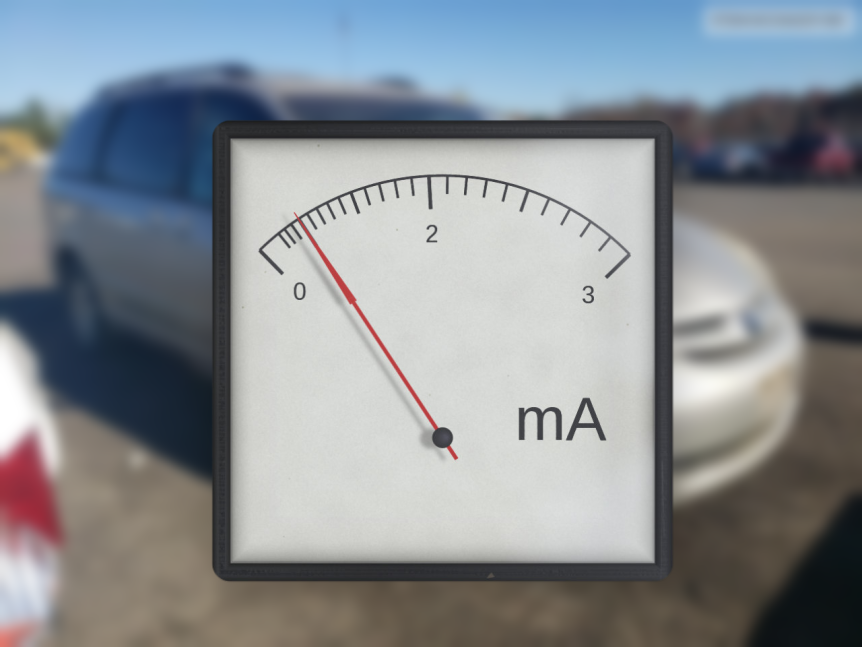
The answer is 1 mA
